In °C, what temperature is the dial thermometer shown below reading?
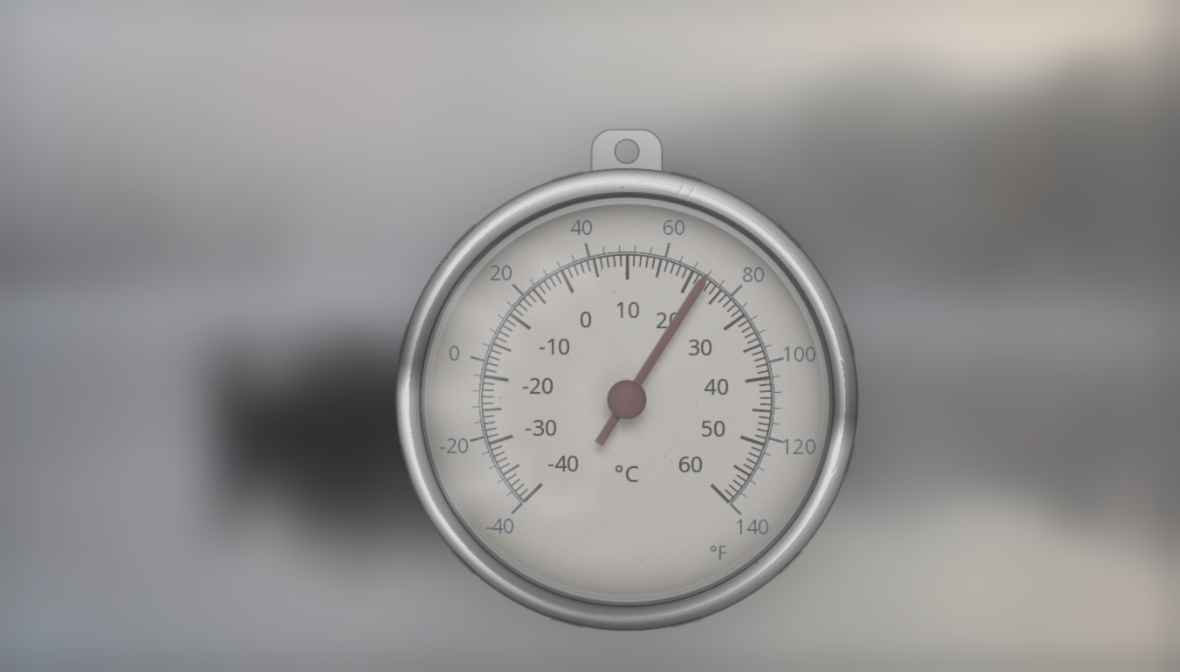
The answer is 22 °C
